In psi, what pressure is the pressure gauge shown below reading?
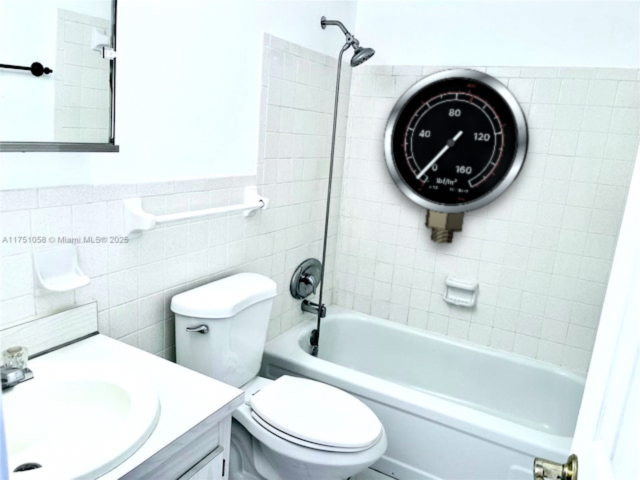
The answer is 5 psi
